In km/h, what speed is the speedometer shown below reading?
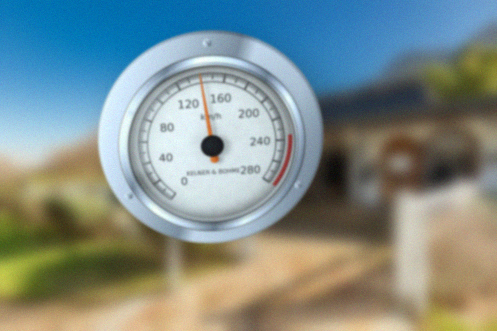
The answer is 140 km/h
